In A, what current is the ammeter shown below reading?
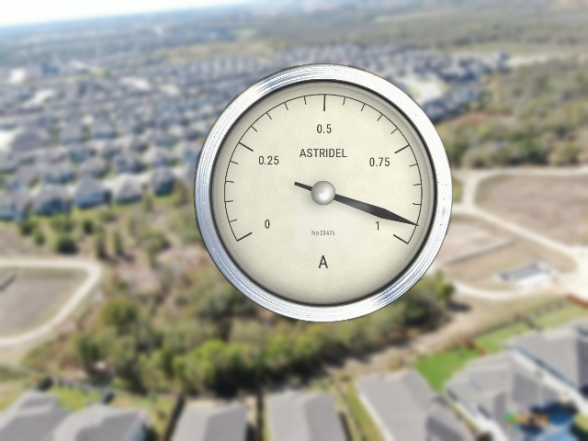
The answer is 0.95 A
